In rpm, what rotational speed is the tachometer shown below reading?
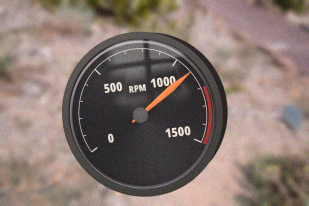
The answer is 1100 rpm
